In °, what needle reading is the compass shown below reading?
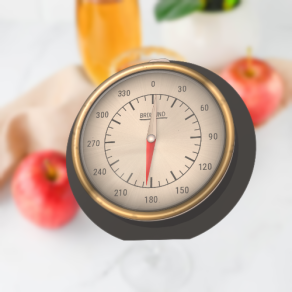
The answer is 185 °
